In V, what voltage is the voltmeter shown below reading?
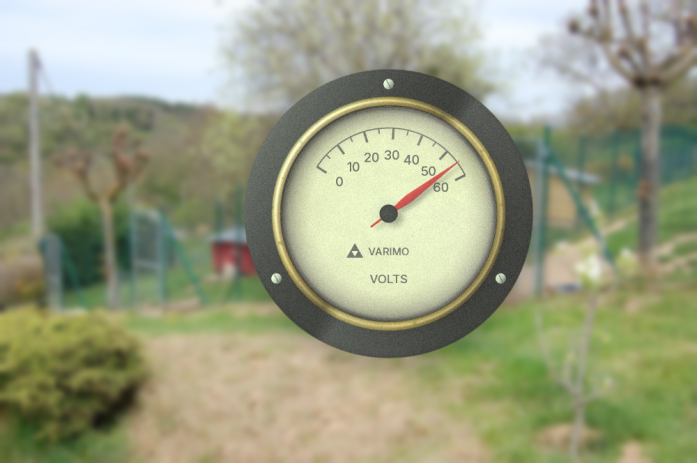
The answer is 55 V
